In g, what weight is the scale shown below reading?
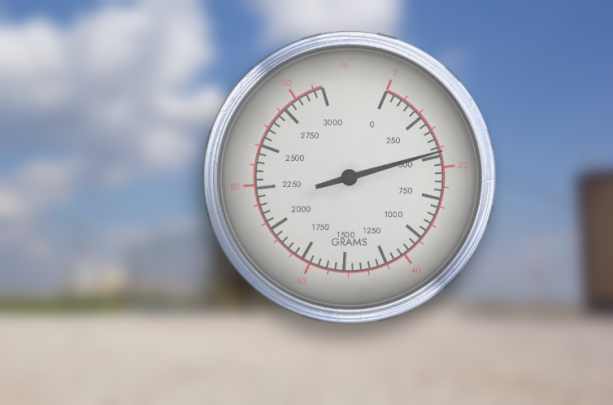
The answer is 475 g
